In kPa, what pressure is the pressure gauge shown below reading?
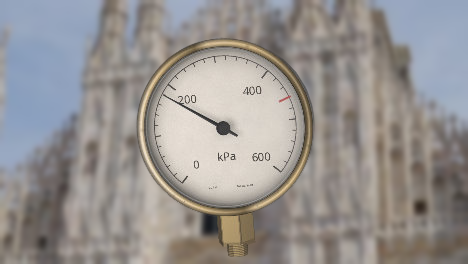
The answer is 180 kPa
